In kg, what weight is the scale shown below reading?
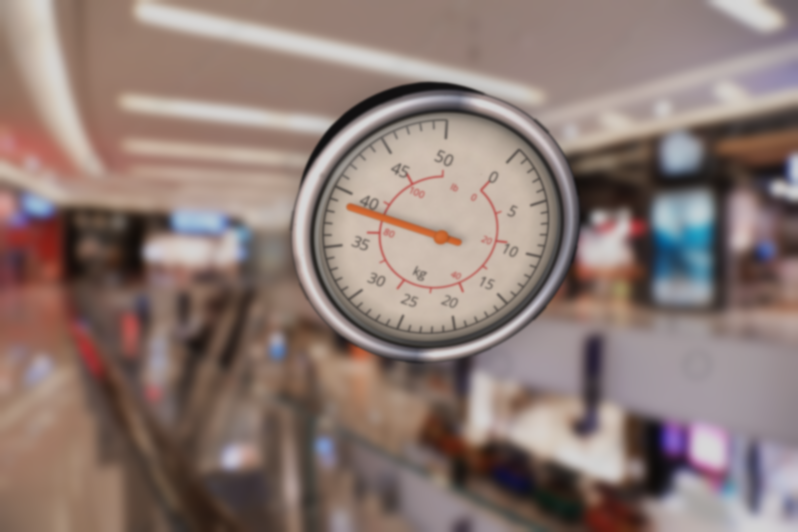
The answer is 39 kg
